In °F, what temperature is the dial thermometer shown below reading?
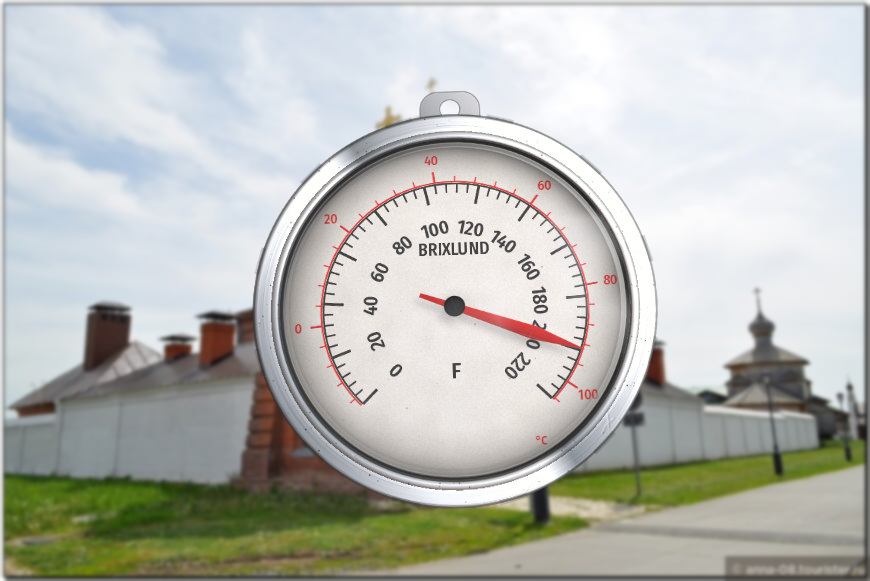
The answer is 200 °F
